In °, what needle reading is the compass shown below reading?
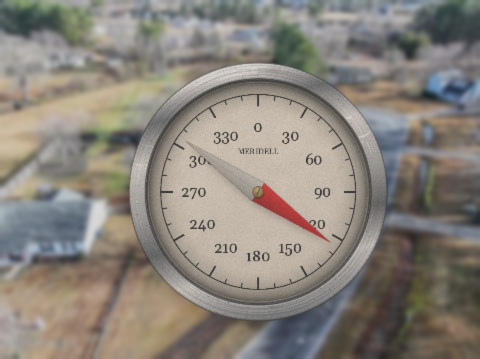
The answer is 125 °
